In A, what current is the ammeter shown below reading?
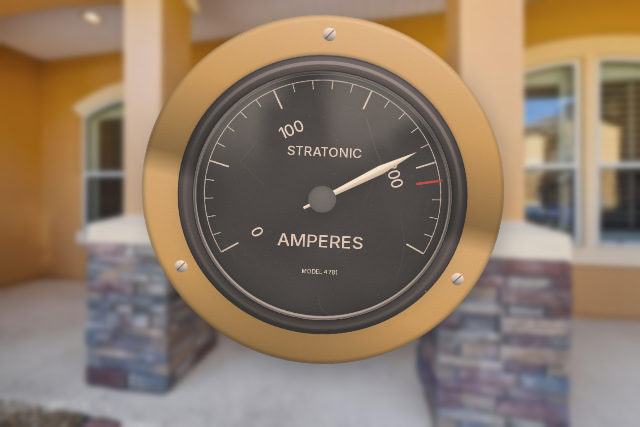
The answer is 190 A
